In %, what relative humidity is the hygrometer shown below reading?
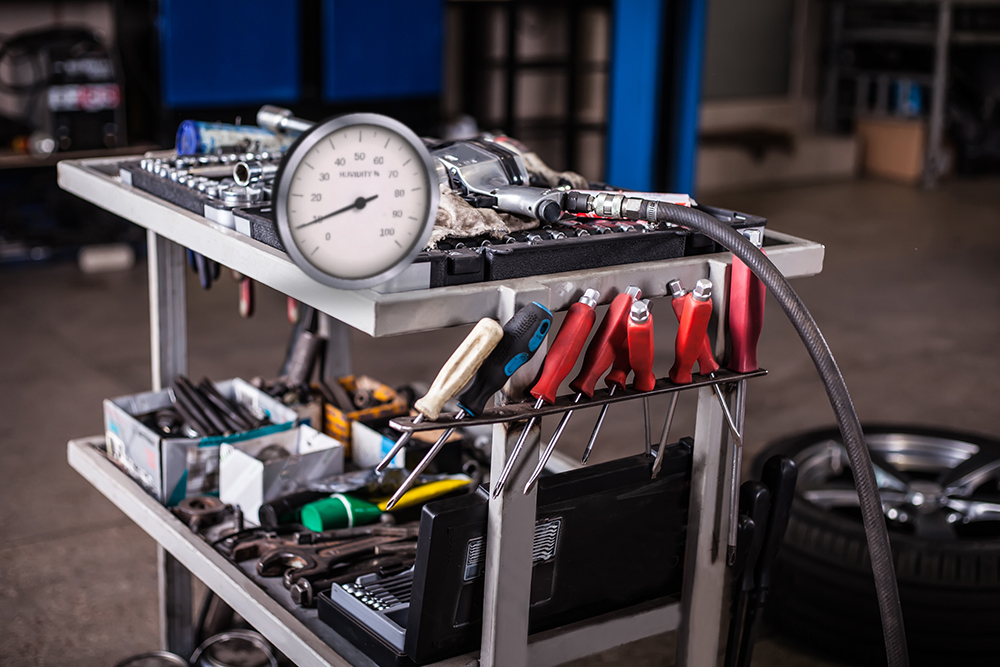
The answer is 10 %
